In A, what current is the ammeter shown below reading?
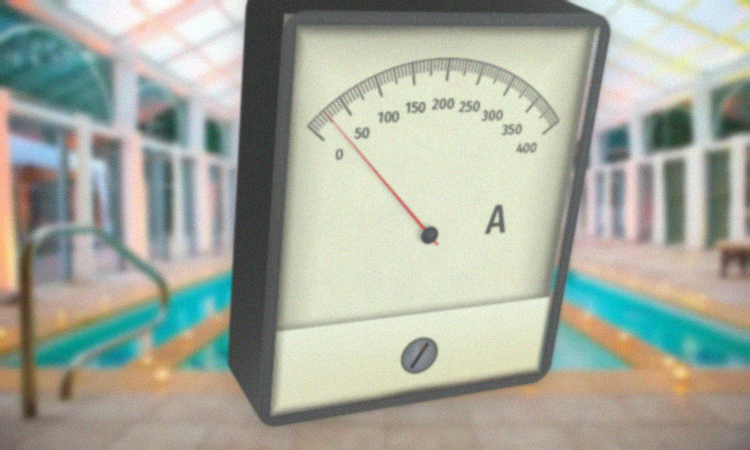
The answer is 25 A
